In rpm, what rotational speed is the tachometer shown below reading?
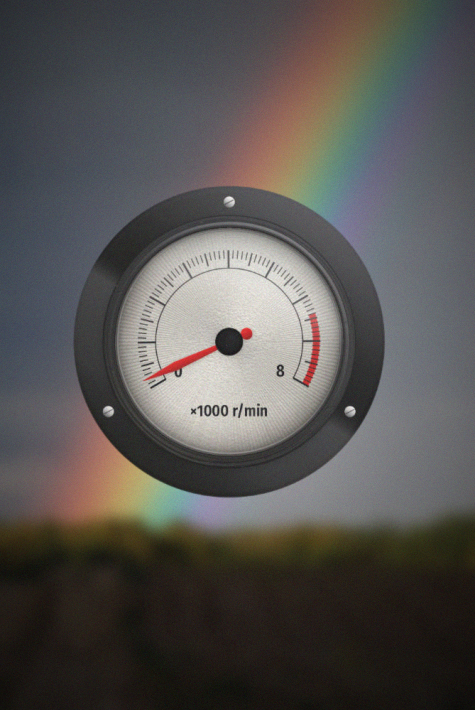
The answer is 200 rpm
